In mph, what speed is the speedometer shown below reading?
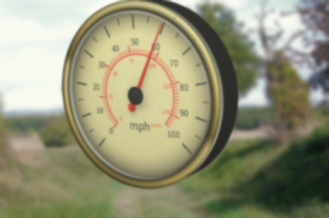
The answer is 60 mph
